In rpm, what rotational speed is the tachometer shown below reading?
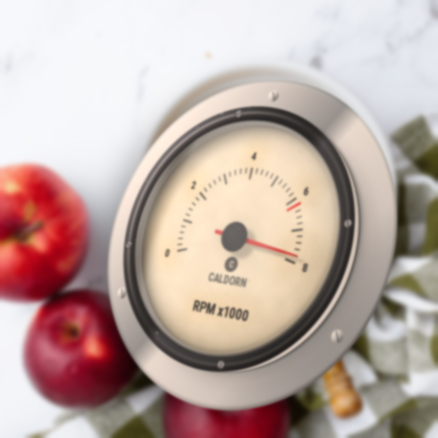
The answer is 7800 rpm
